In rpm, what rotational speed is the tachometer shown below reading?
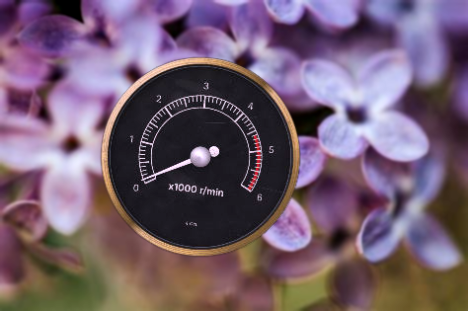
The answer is 100 rpm
